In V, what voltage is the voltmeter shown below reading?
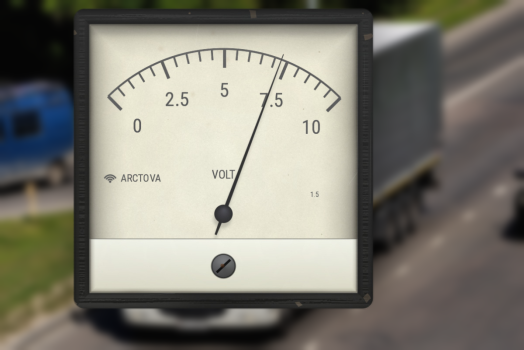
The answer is 7.25 V
